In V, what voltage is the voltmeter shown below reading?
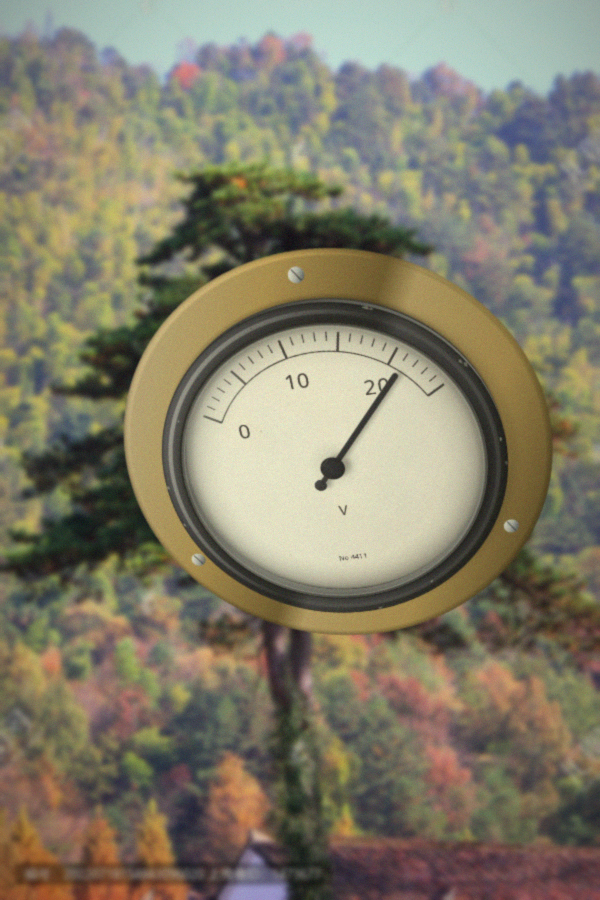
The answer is 21 V
